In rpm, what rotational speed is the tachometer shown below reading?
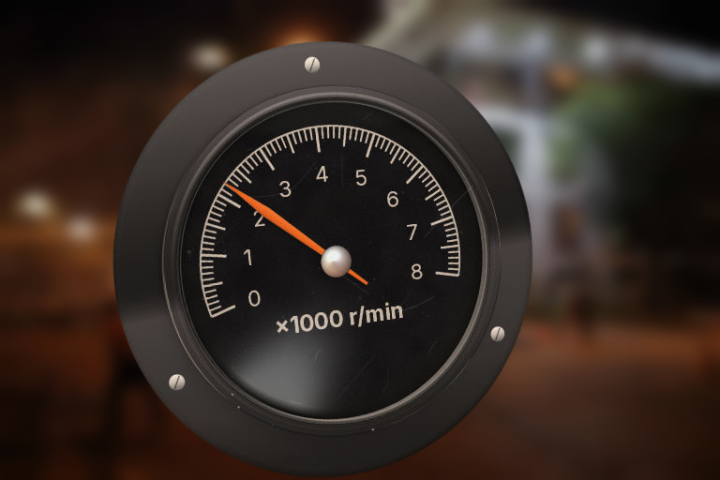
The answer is 2200 rpm
